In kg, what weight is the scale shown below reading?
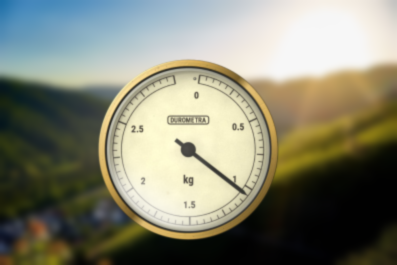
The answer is 1.05 kg
